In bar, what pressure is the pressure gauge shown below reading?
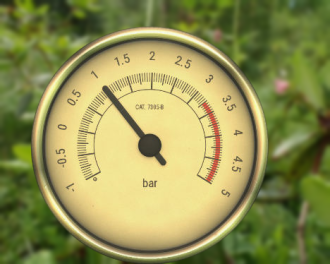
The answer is 1 bar
